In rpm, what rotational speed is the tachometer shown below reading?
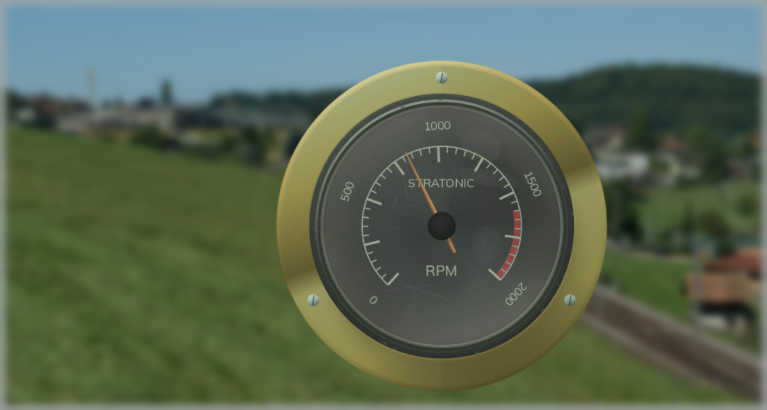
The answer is 825 rpm
